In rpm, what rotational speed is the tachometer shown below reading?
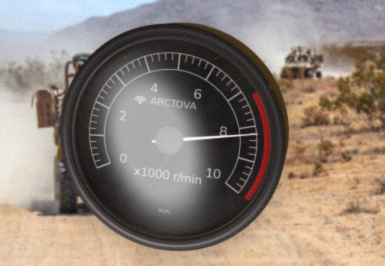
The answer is 8200 rpm
